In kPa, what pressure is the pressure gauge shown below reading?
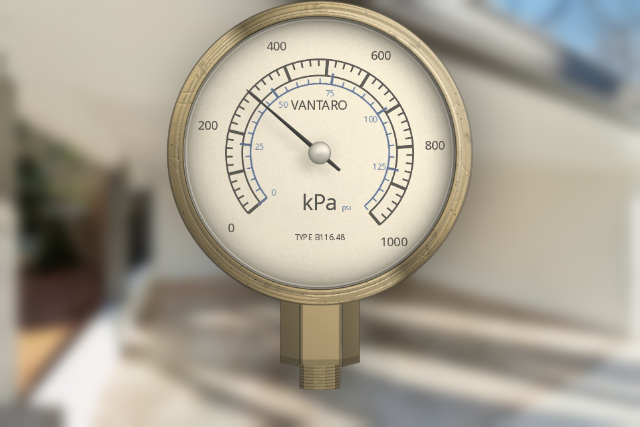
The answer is 300 kPa
